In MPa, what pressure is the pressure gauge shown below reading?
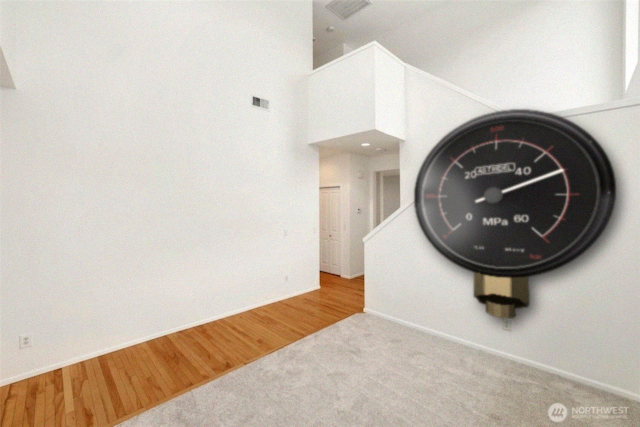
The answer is 45 MPa
